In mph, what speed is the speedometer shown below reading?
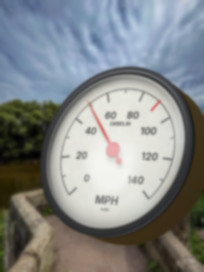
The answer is 50 mph
